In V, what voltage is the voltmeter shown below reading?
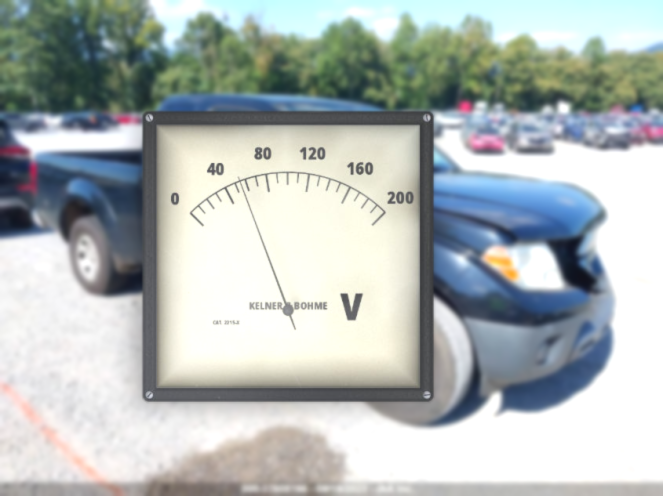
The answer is 55 V
